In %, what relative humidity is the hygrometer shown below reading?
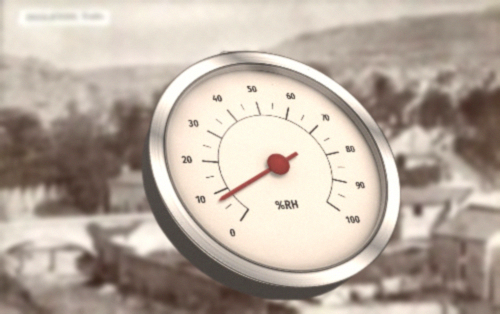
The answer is 7.5 %
